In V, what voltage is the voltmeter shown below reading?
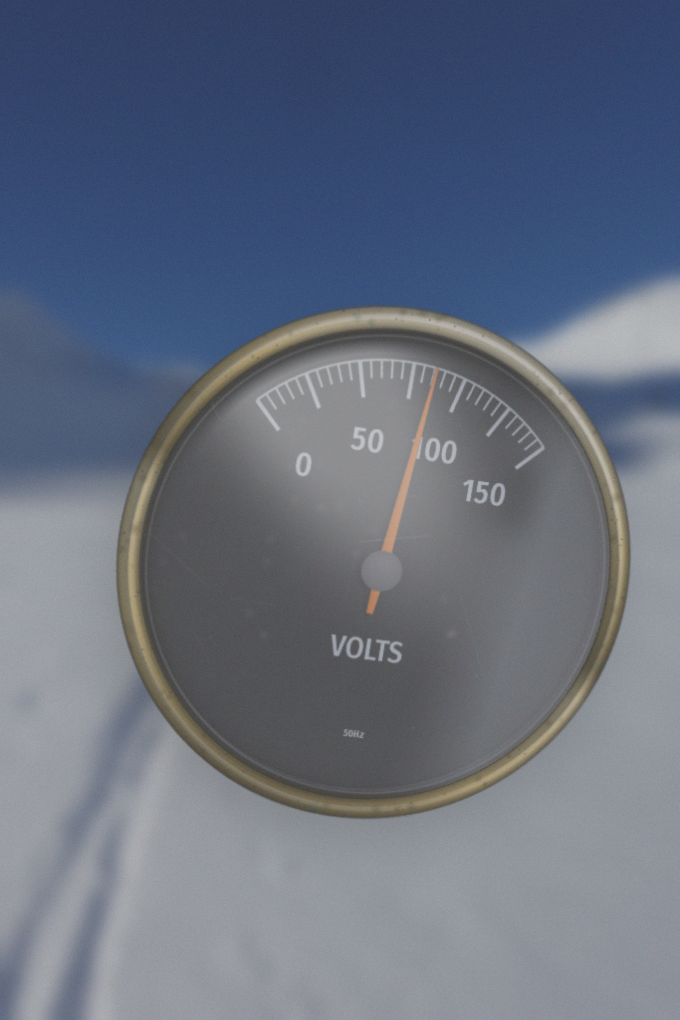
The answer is 85 V
